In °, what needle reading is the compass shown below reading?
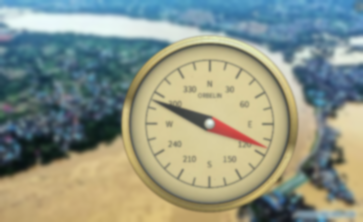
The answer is 112.5 °
